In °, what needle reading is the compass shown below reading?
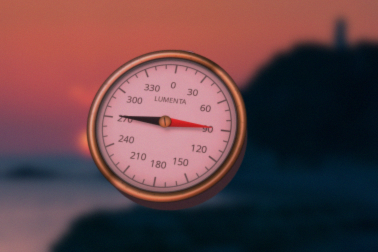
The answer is 90 °
